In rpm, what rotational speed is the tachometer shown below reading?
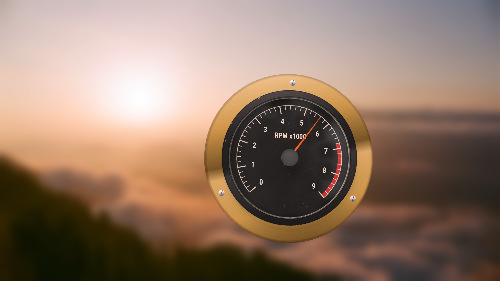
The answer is 5600 rpm
